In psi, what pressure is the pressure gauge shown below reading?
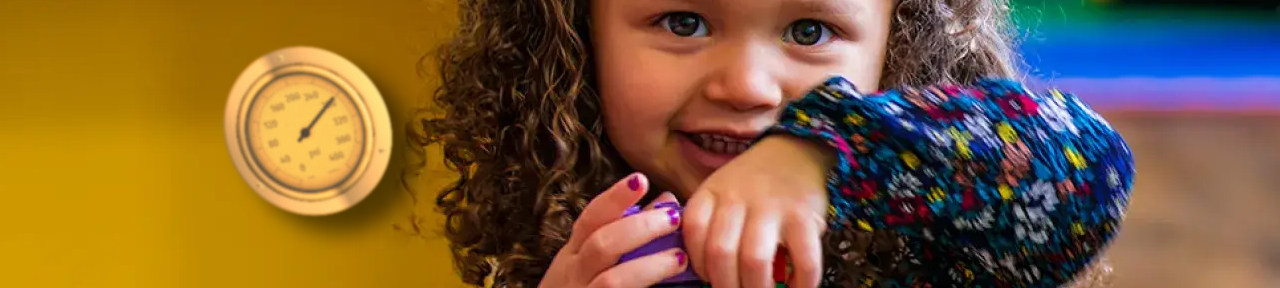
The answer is 280 psi
